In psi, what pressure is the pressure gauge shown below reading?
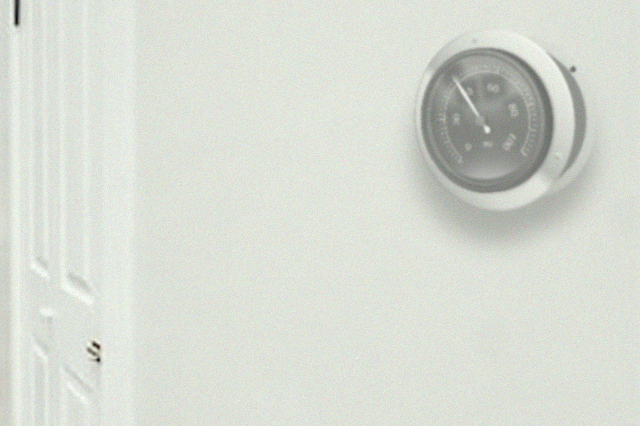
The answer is 40 psi
